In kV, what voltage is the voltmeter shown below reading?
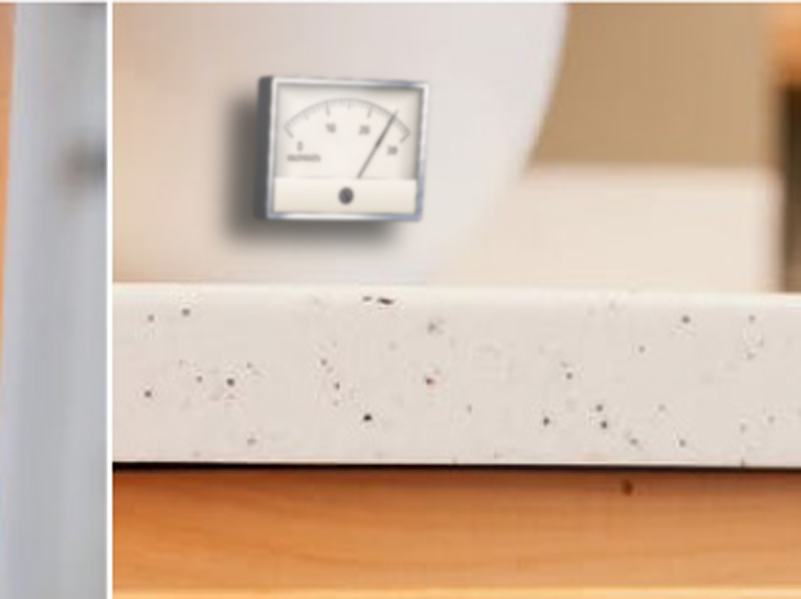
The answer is 25 kV
